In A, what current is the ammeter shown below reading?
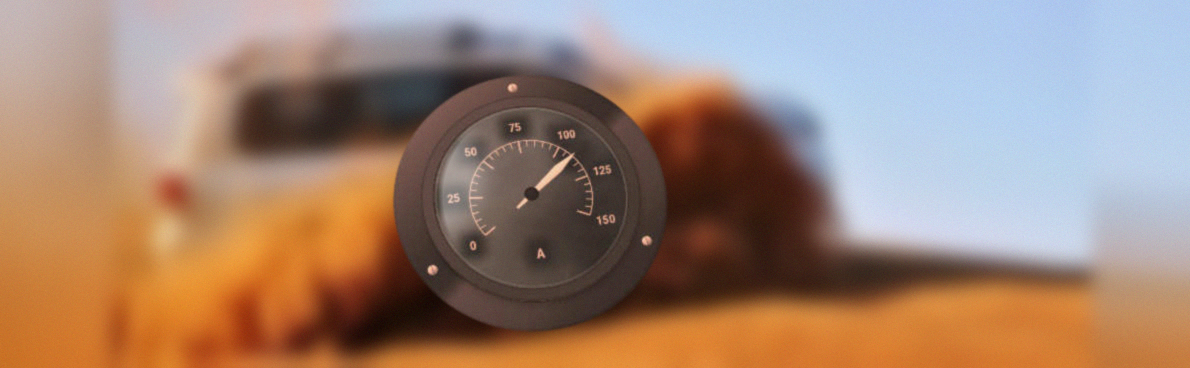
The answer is 110 A
